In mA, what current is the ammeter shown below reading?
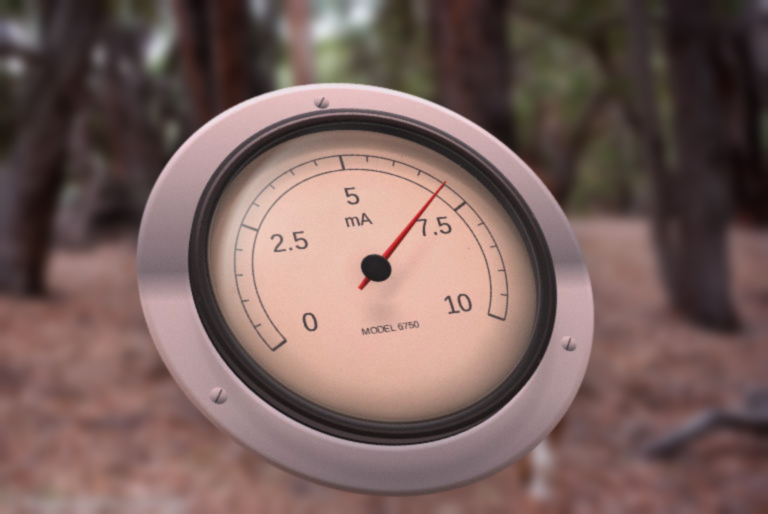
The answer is 7 mA
